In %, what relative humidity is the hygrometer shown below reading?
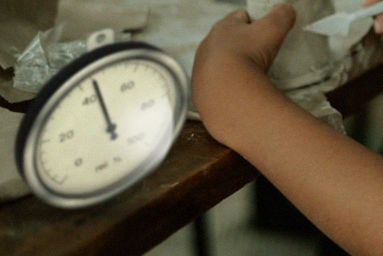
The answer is 44 %
